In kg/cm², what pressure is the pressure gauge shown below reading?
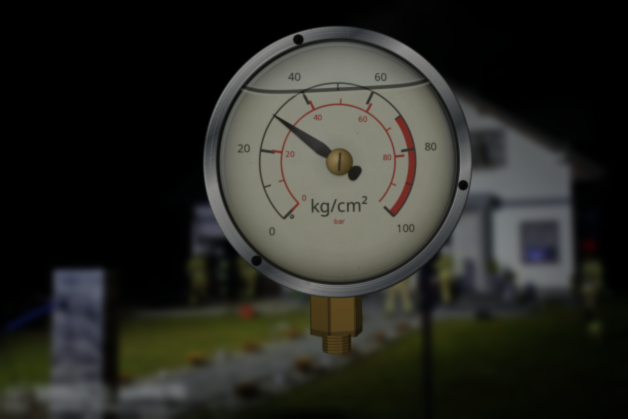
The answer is 30 kg/cm²
